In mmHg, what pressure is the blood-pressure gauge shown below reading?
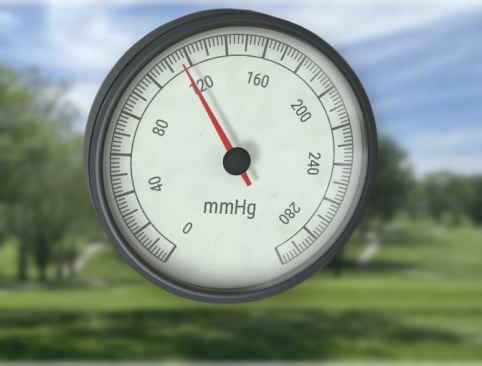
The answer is 116 mmHg
